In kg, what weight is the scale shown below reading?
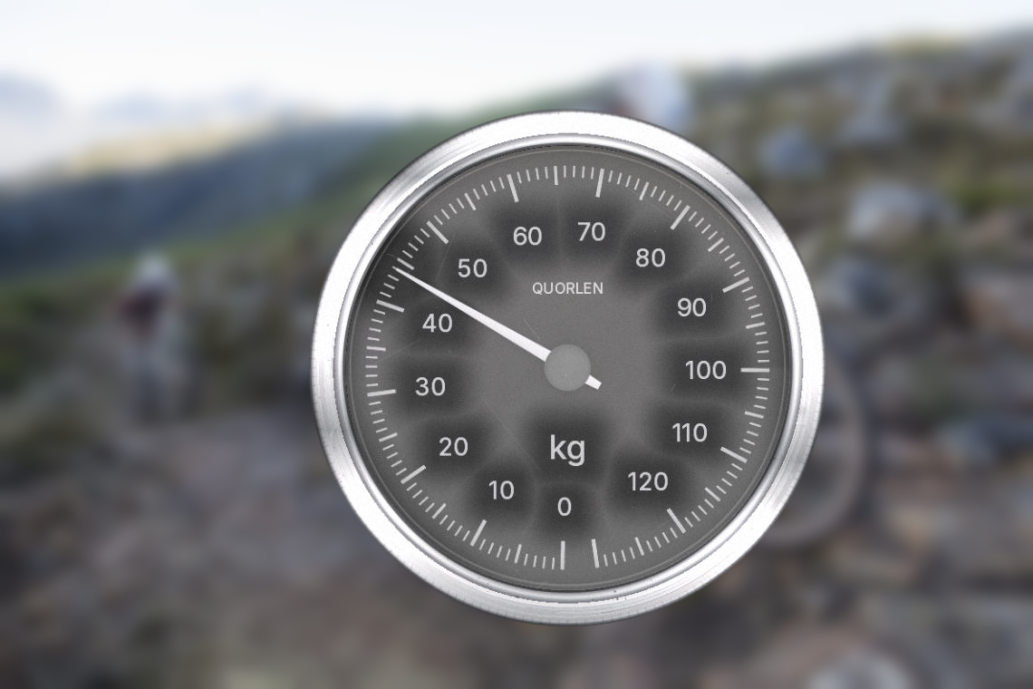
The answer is 44 kg
